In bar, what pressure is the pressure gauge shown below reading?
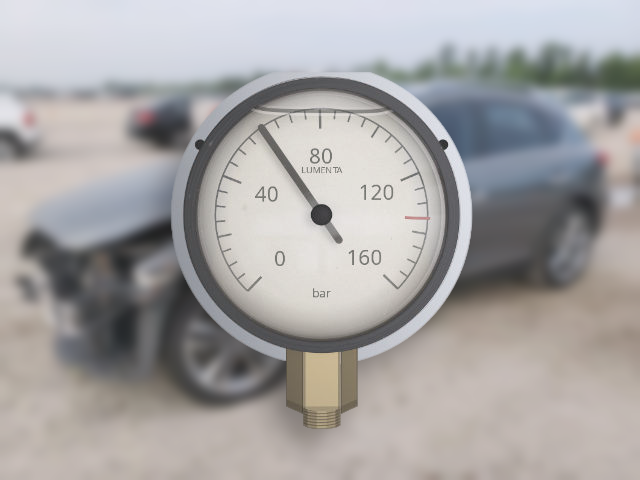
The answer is 60 bar
